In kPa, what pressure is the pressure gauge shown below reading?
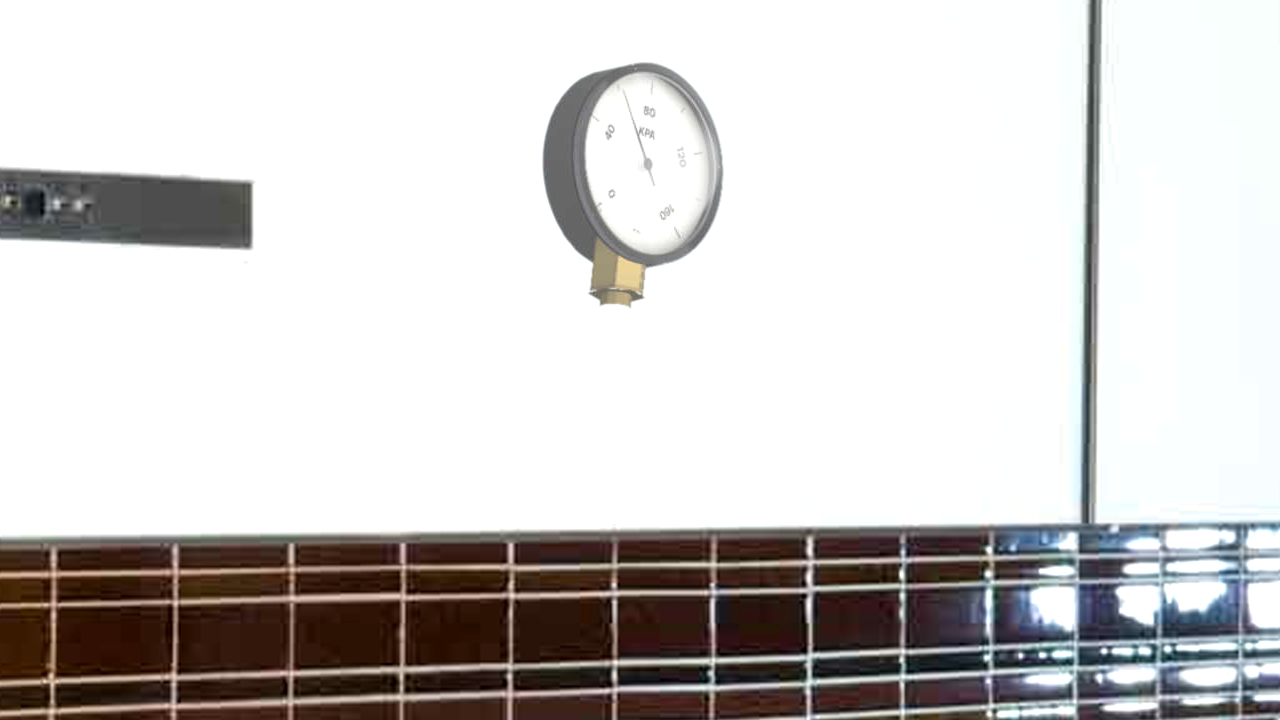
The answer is 60 kPa
